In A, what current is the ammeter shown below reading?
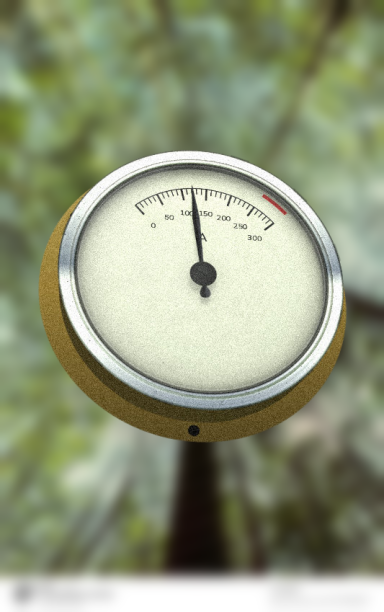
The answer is 120 A
